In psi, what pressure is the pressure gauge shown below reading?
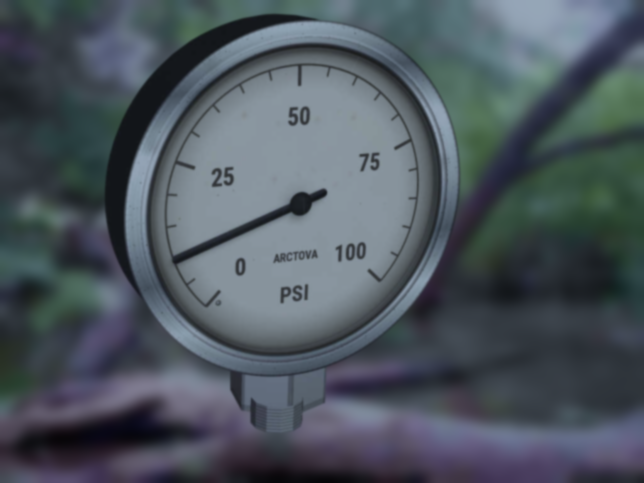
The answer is 10 psi
